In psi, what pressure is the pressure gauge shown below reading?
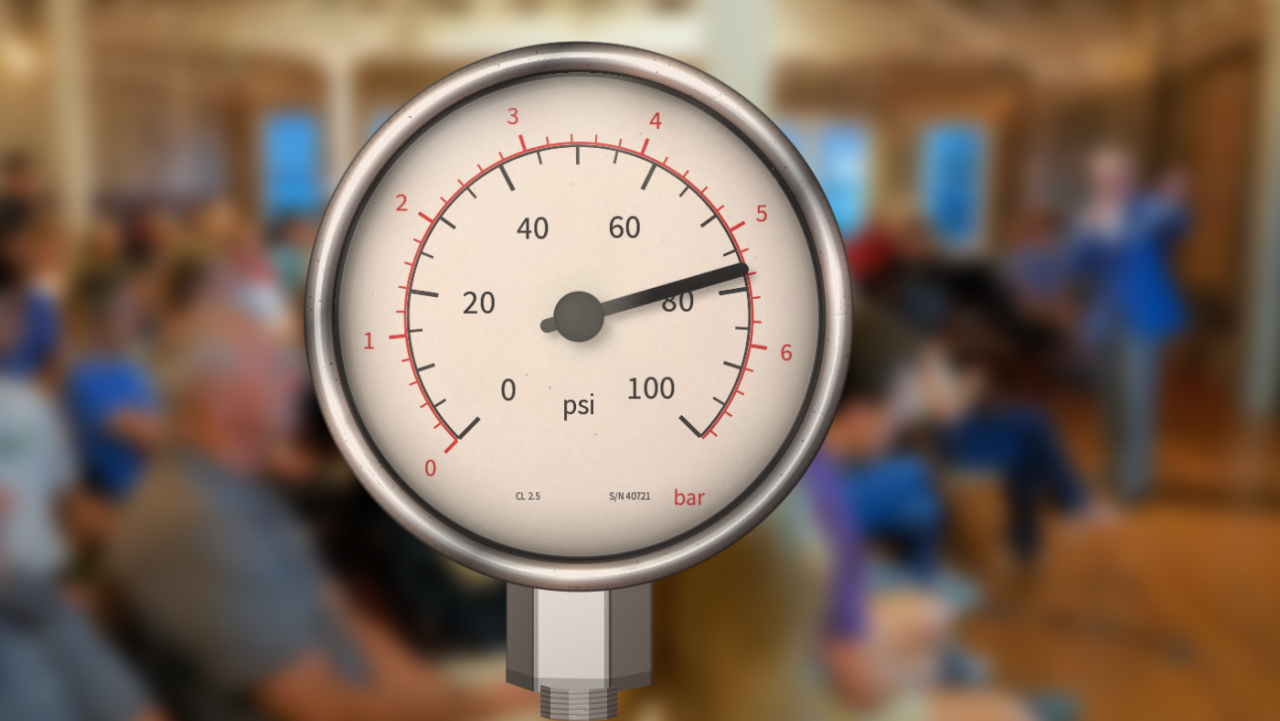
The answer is 77.5 psi
